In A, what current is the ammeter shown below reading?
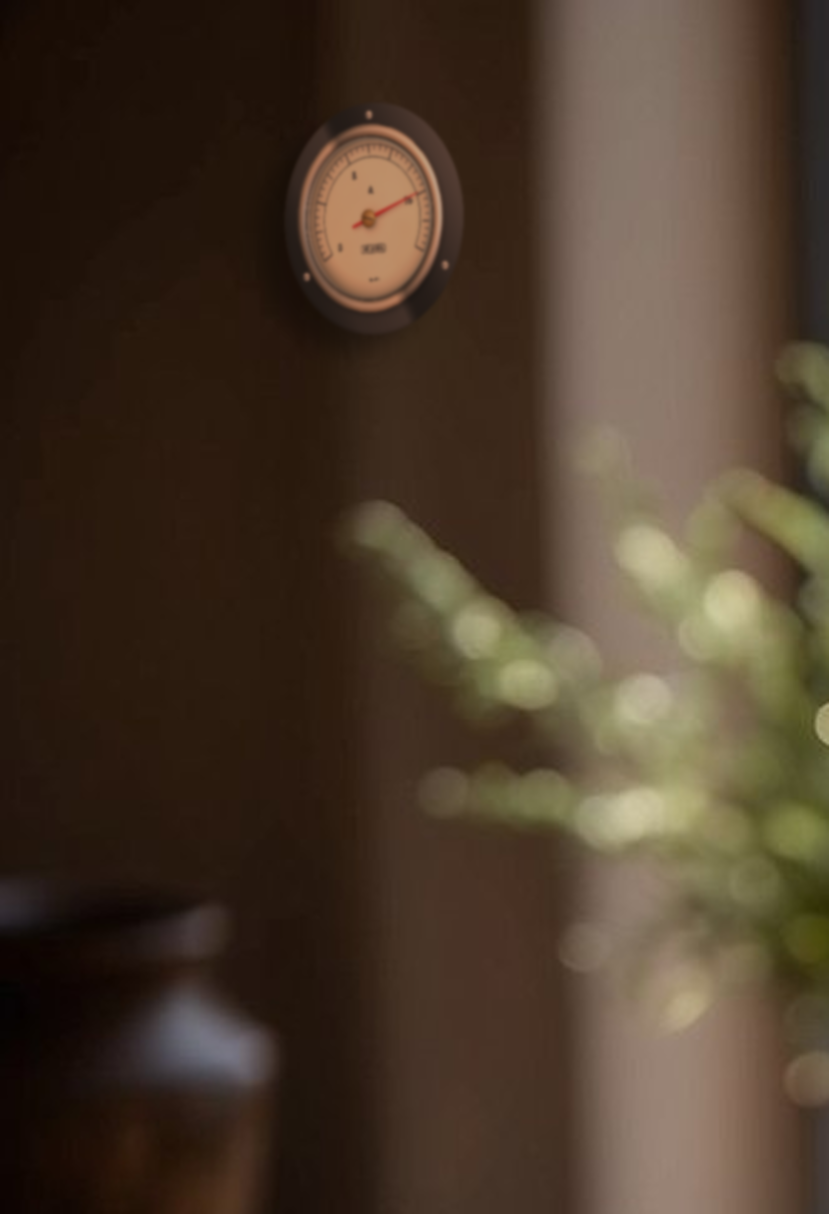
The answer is 16 A
